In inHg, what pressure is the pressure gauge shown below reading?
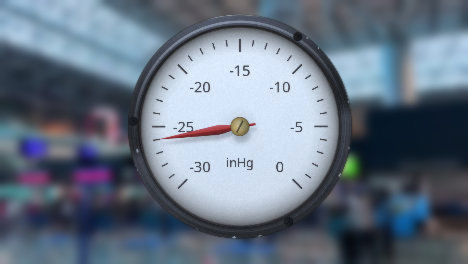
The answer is -26 inHg
